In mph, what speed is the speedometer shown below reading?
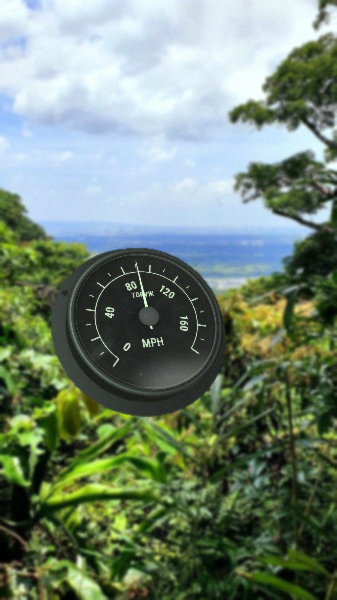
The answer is 90 mph
